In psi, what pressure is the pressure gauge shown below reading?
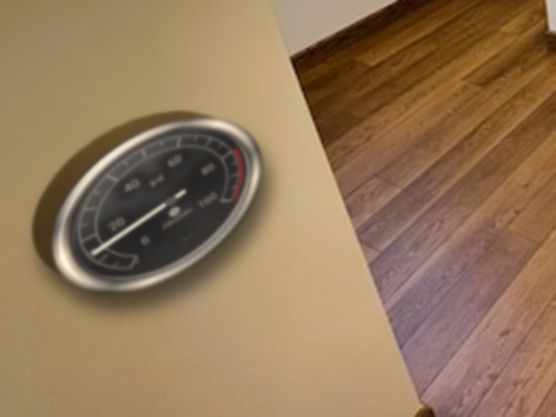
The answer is 15 psi
